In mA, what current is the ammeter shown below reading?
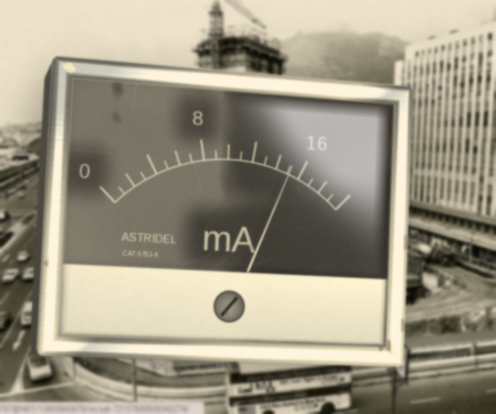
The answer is 15 mA
